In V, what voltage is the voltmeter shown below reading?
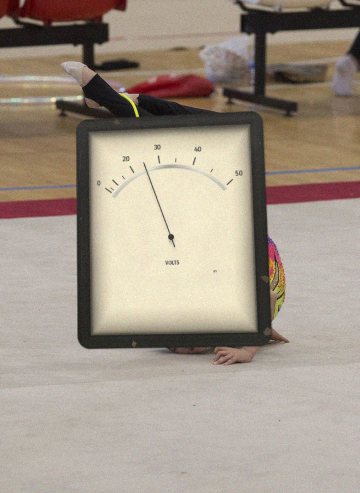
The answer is 25 V
